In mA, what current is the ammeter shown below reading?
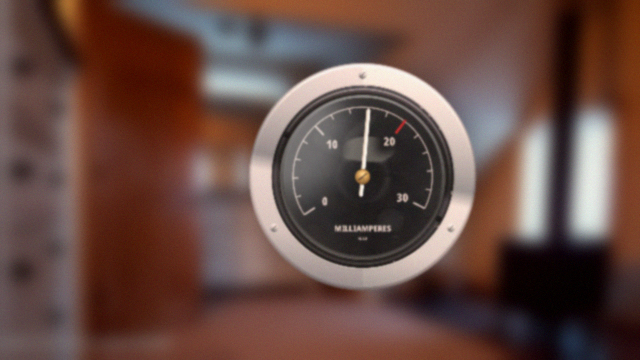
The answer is 16 mA
